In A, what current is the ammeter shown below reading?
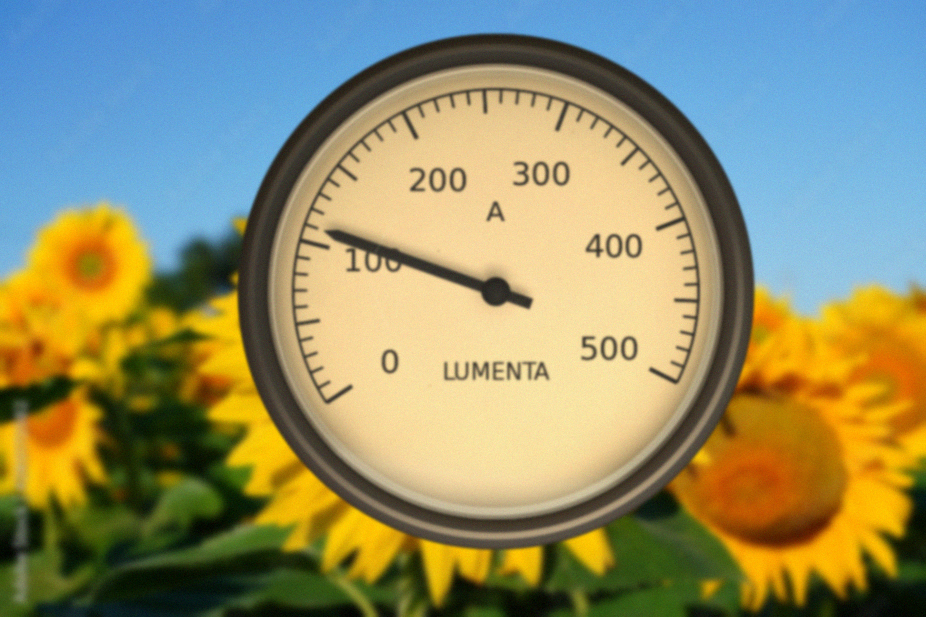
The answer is 110 A
